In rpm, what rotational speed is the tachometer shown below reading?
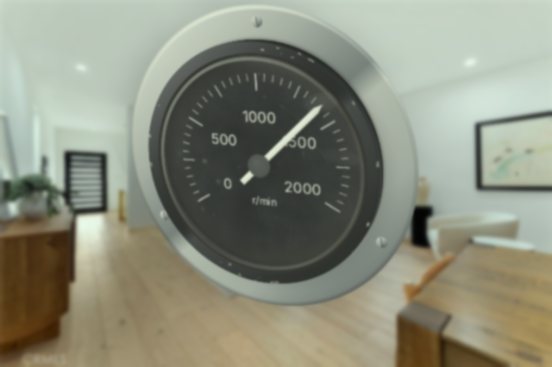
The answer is 1400 rpm
